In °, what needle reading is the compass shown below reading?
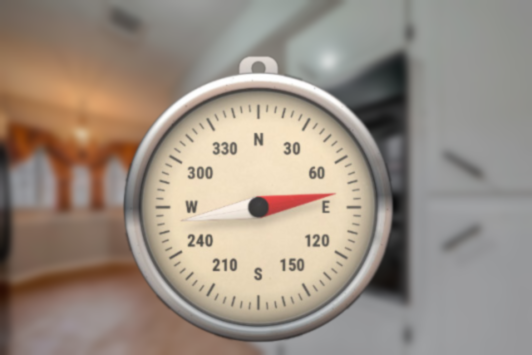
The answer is 80 °
